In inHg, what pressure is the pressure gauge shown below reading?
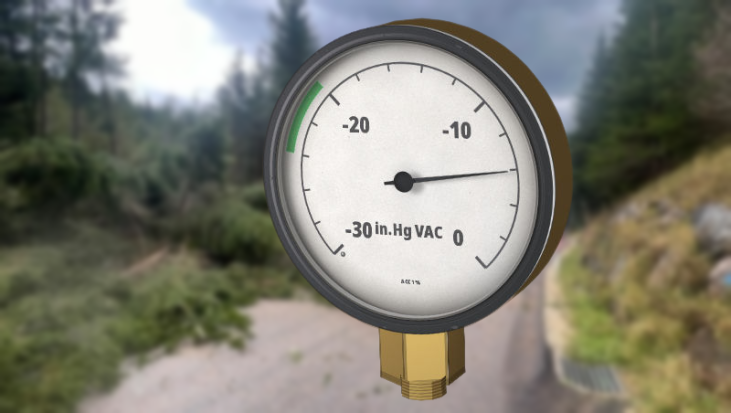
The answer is -6 inHg
